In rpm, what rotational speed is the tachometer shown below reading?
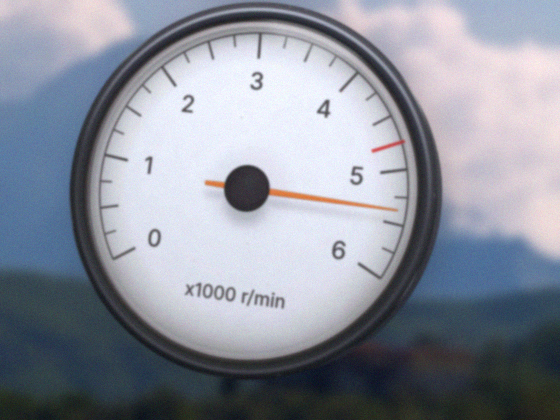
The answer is 5375 rpm
